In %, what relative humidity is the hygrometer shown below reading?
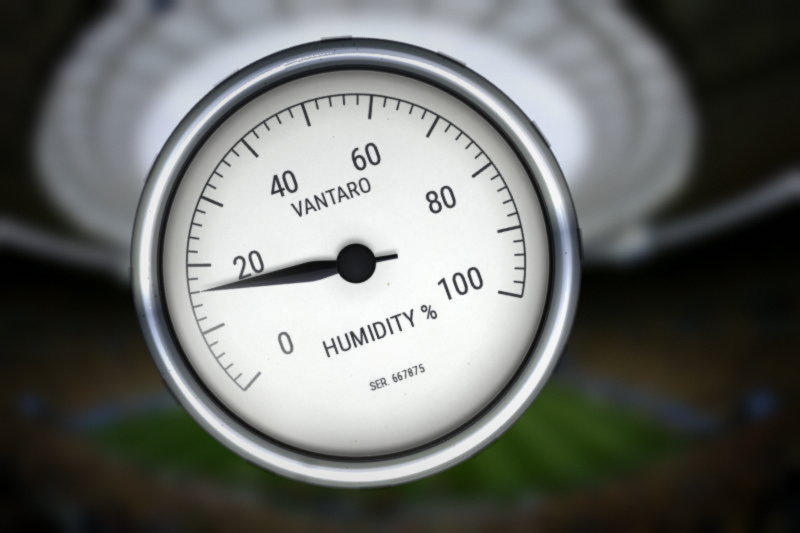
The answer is 16 %
